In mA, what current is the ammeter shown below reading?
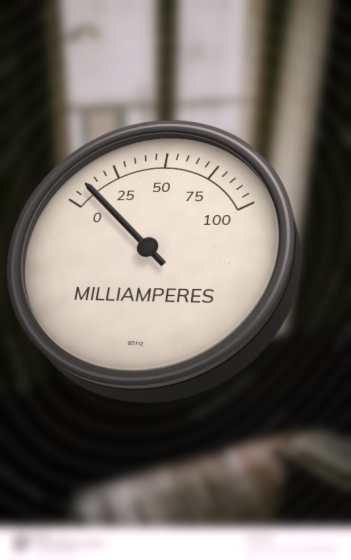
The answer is 10 mA
